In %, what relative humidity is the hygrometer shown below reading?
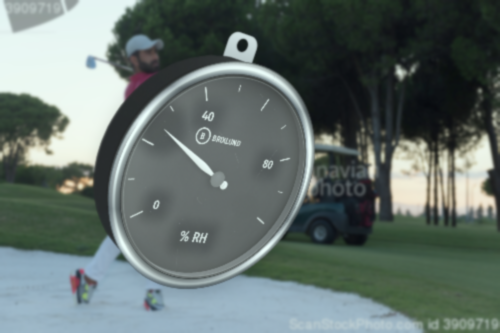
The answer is 25 %
